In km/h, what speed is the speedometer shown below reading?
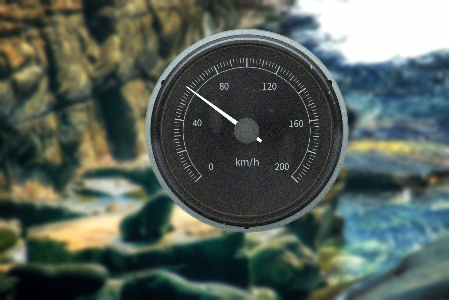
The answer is 60 km/h
